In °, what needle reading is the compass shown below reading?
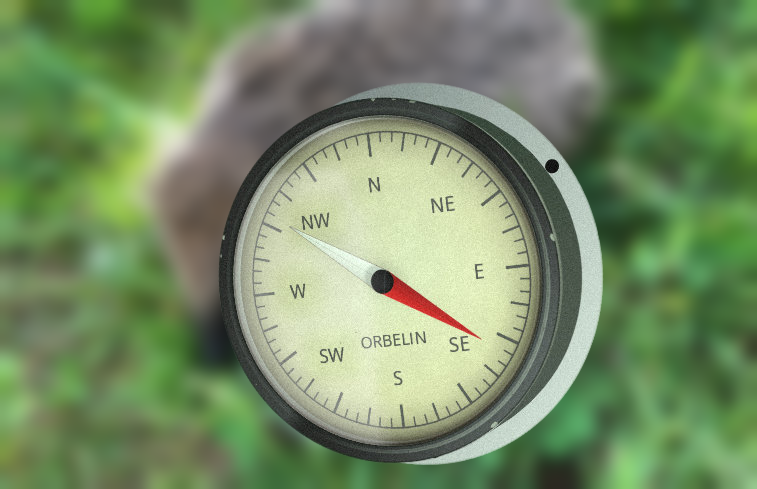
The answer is 125 °
